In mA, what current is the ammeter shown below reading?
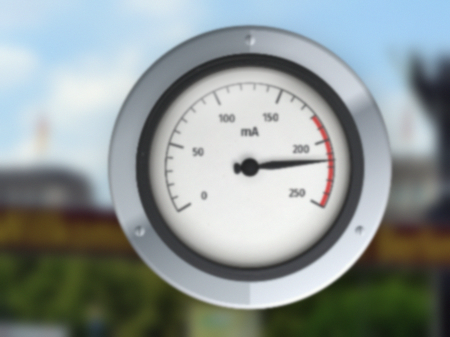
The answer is 215 mA
